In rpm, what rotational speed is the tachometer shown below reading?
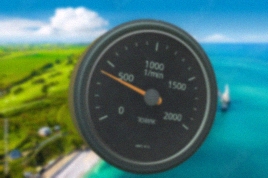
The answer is 400 rpm
